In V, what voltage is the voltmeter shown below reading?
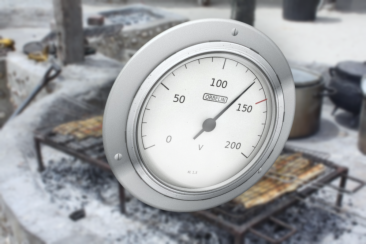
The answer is 130 V
